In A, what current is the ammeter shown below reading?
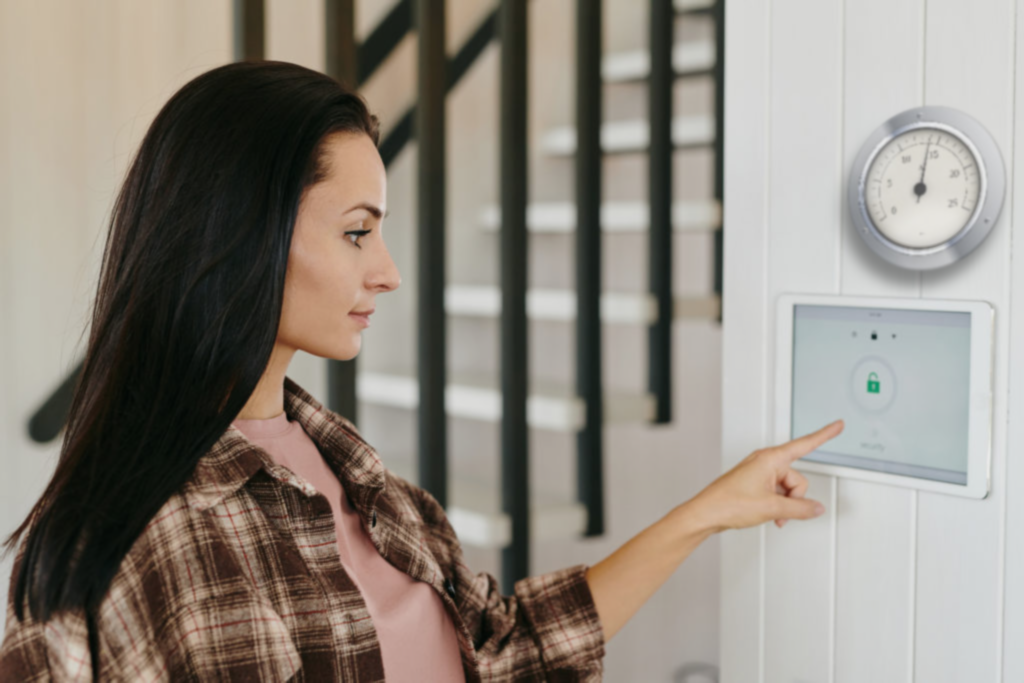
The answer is 14 A
